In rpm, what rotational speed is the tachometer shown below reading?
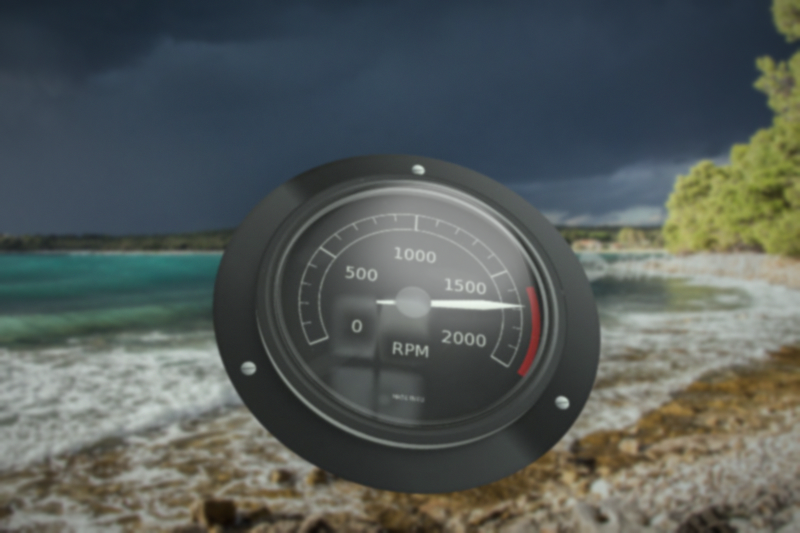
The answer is 1700 rpm
